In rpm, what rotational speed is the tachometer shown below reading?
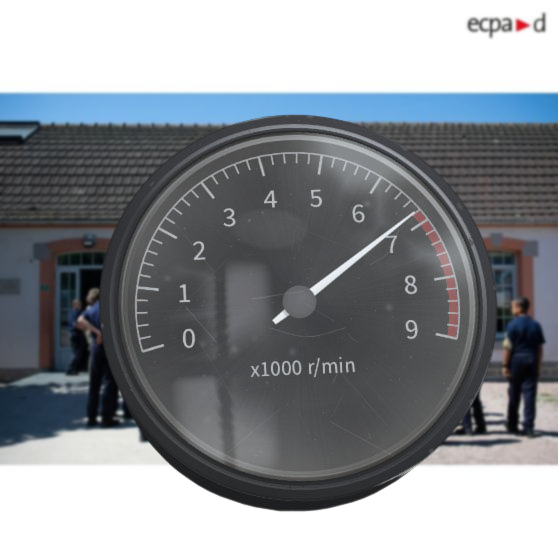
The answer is 6800 rpm
